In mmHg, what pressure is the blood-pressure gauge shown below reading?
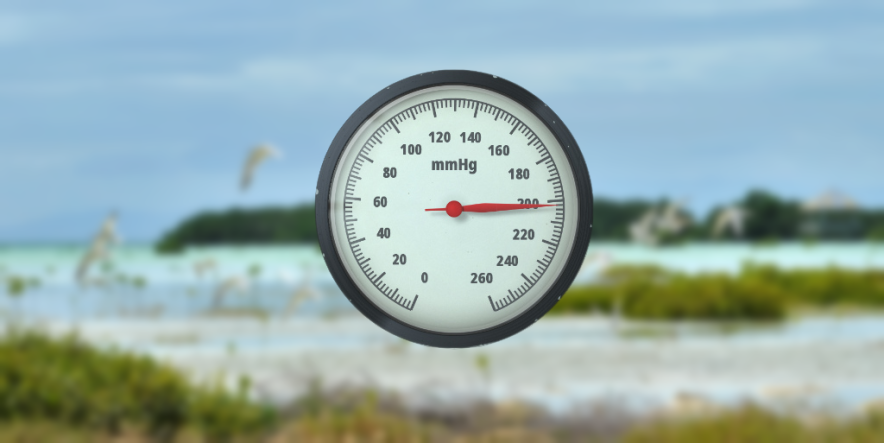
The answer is 202 mmHg
